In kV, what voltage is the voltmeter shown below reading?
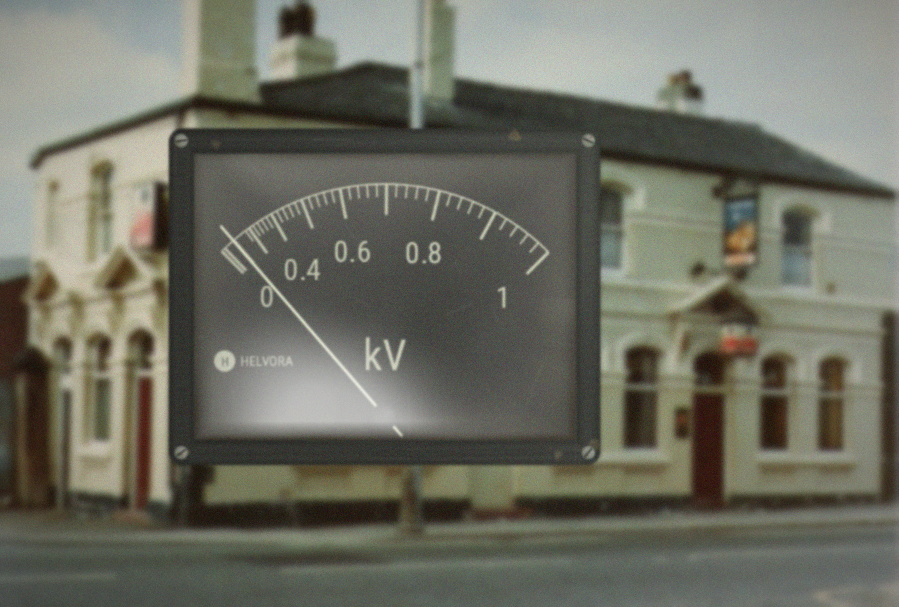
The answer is 0.2 kV
